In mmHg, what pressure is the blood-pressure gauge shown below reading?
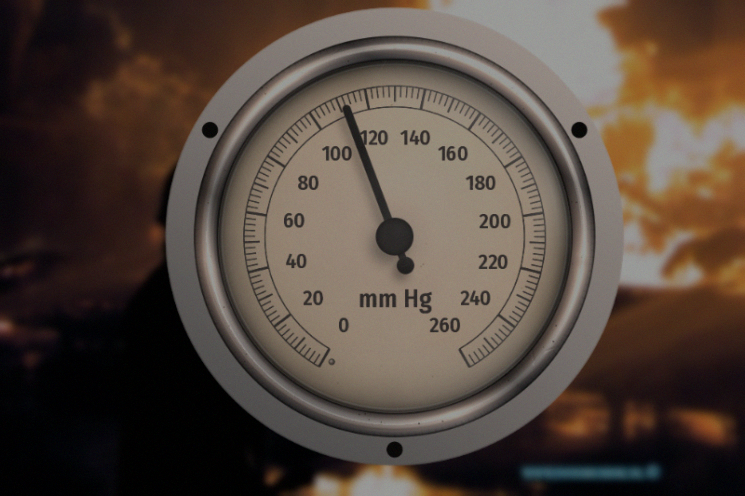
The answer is 112 mmHg
